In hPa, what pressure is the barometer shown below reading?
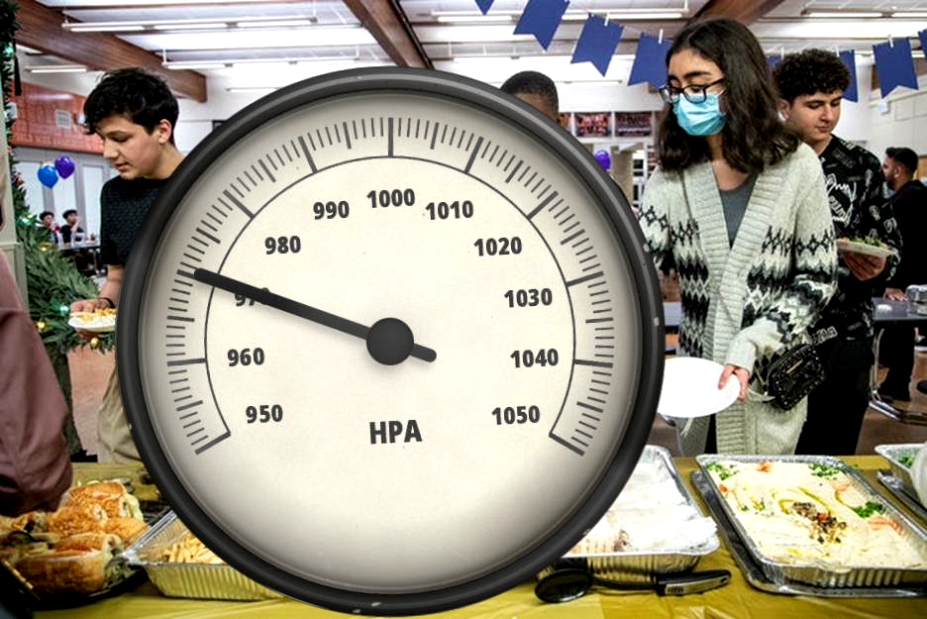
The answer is 970.5 hPa
